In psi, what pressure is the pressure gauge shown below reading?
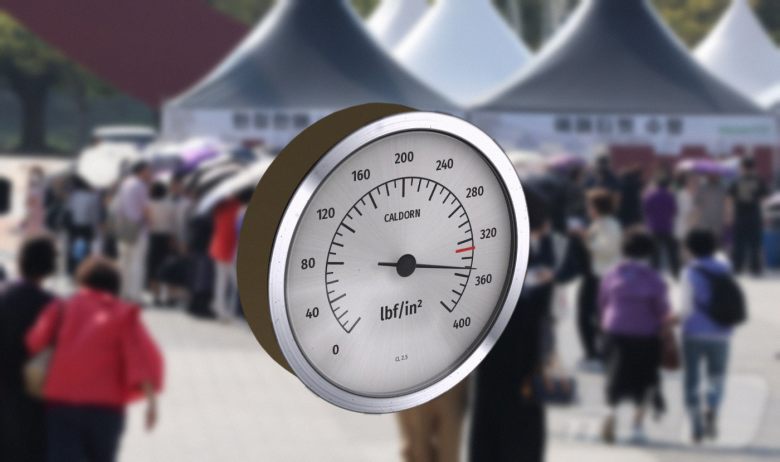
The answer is 350 psi
